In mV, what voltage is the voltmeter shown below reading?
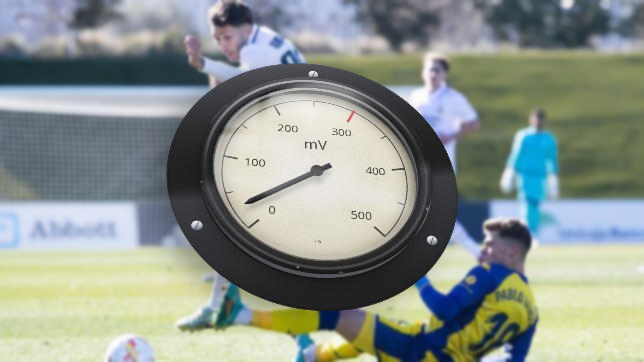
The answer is 25 mV
